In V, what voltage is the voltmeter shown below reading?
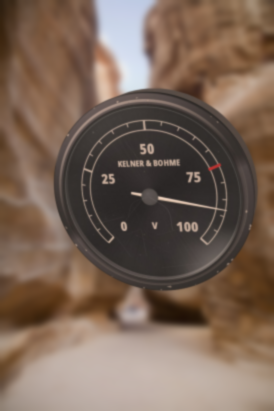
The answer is 87.5 V
